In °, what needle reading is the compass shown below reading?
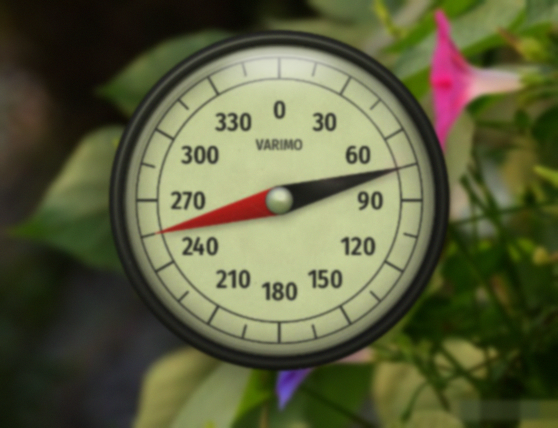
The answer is 255 °
